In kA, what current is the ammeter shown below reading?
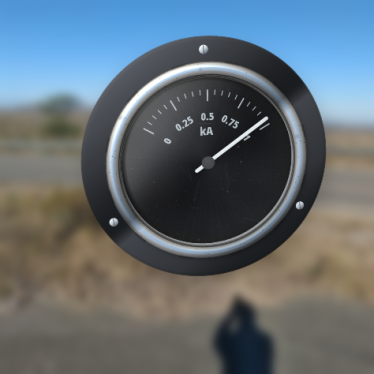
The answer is 0.95 kA
